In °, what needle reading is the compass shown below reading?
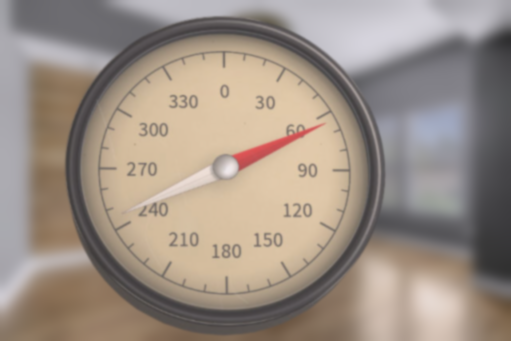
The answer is 65 °
